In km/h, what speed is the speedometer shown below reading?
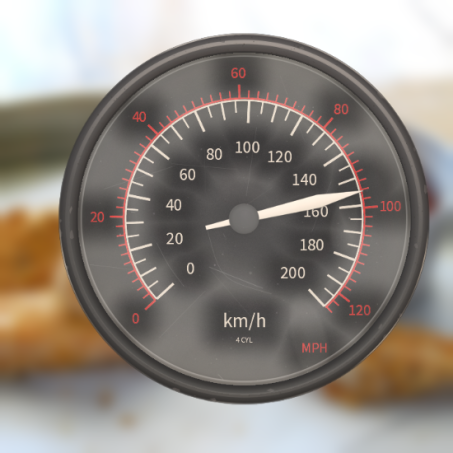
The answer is 155 km/h
